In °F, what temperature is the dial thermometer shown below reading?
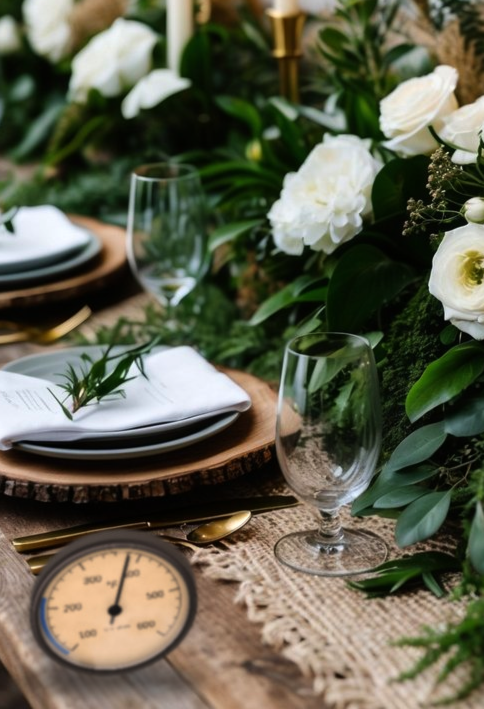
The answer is 380 °F
